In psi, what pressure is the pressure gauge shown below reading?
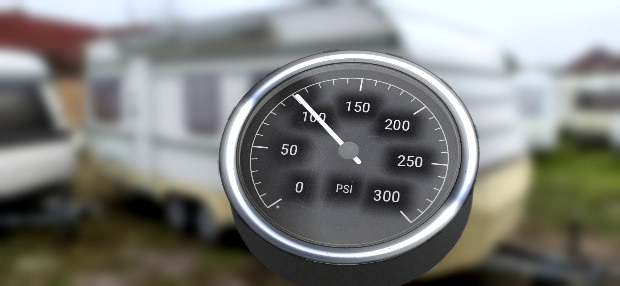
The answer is 100 psi
